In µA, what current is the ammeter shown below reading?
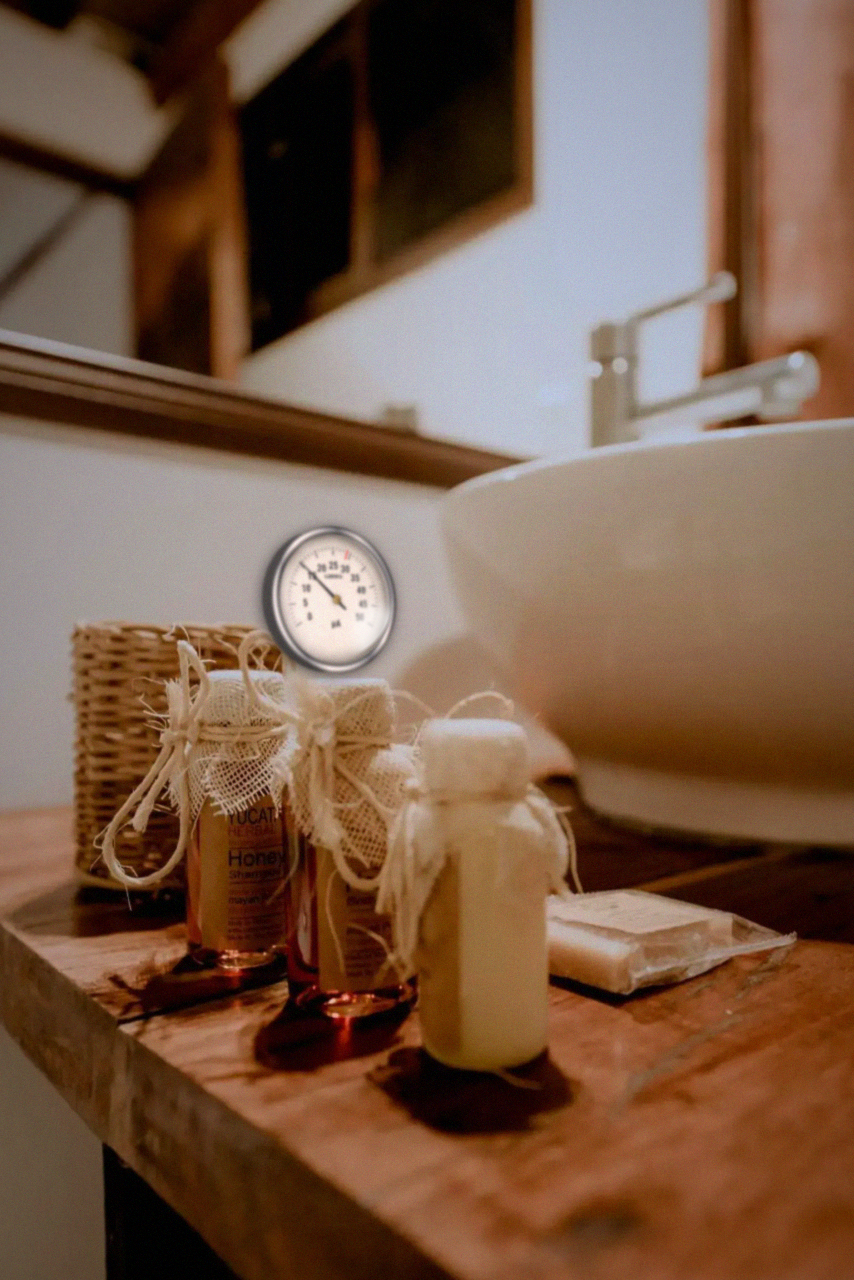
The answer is 15 µA
